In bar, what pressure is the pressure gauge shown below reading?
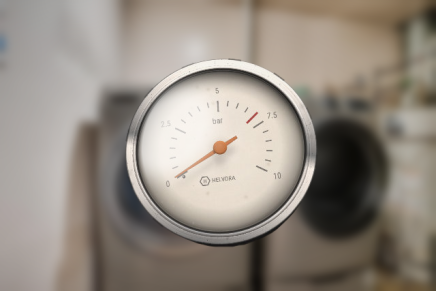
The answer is 0 bar
